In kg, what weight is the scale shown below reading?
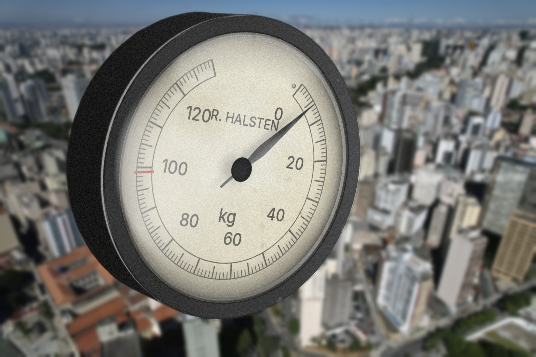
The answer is 5 kg
